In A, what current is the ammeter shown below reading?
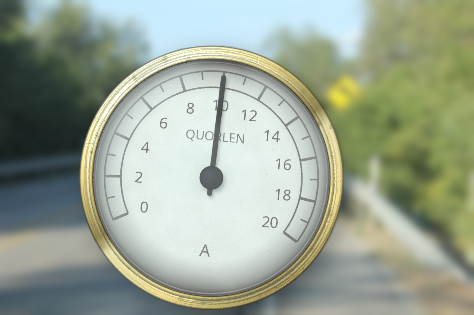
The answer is 10 A
